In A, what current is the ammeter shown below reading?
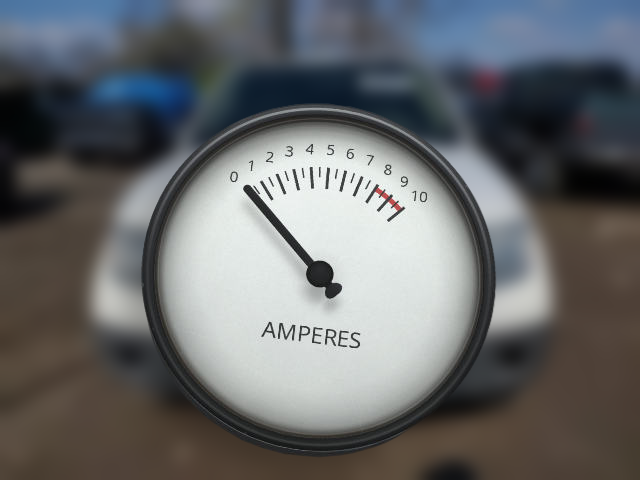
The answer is 0 A
